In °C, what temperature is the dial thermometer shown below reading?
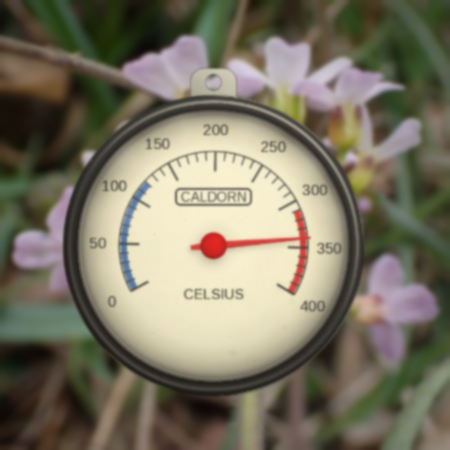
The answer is 340 °C
